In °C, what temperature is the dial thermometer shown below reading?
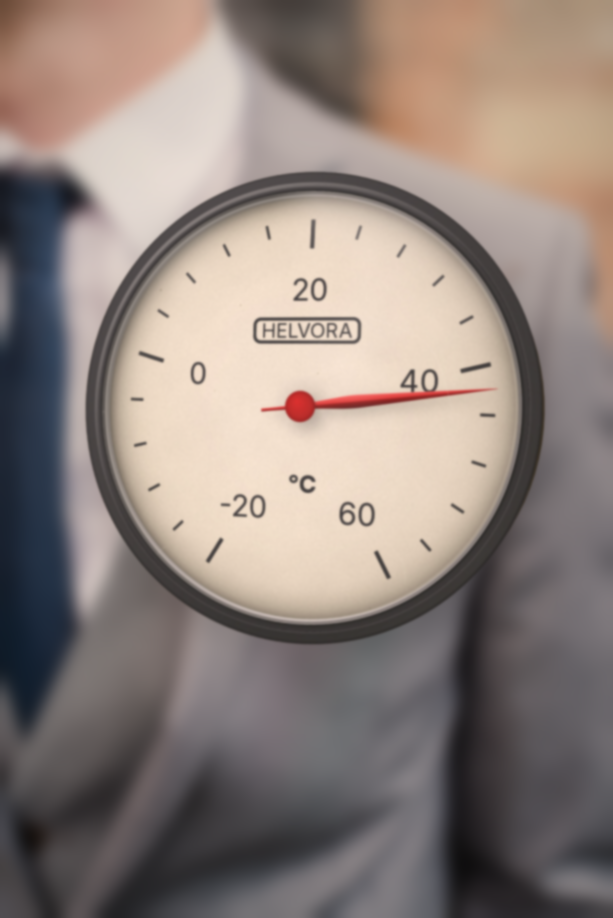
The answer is 42 °C
